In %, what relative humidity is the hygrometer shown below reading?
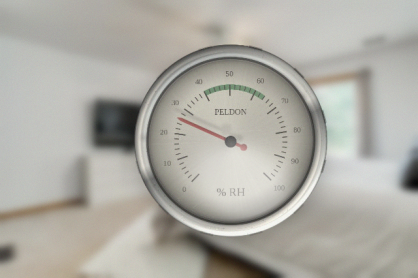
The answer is 26 %
